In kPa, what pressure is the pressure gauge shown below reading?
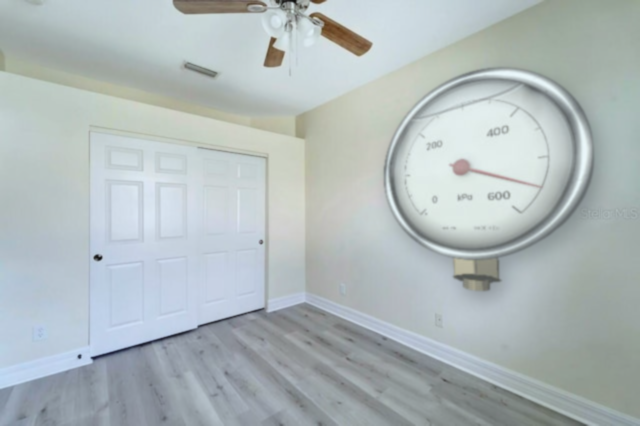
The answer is 550 kPa
